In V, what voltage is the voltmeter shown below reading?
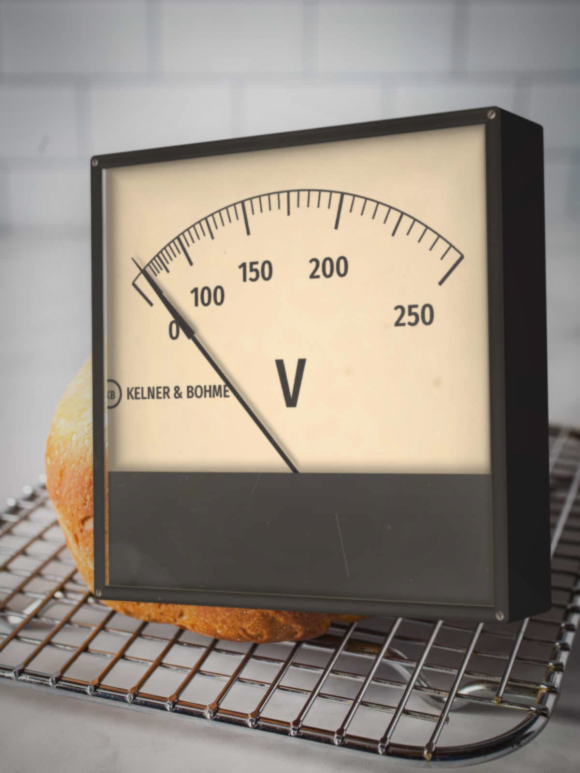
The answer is 50 V
